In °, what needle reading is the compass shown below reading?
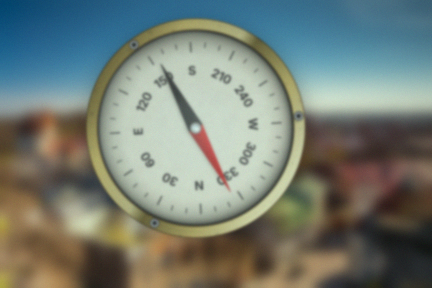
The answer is 335 °
